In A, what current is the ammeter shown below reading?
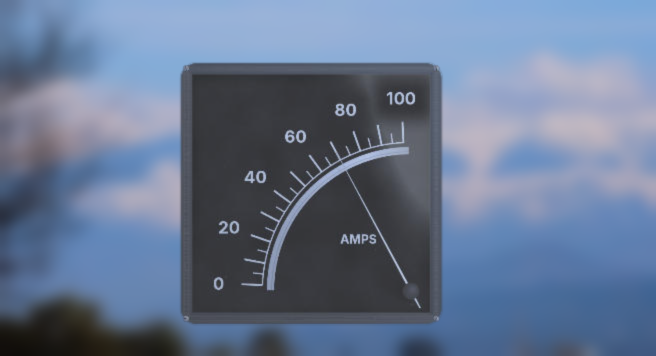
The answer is 70 A
